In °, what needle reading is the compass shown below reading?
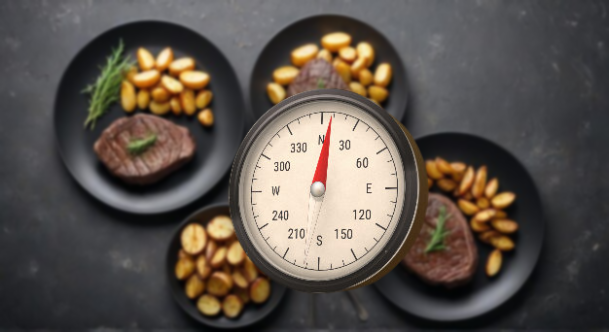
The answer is 10 °
